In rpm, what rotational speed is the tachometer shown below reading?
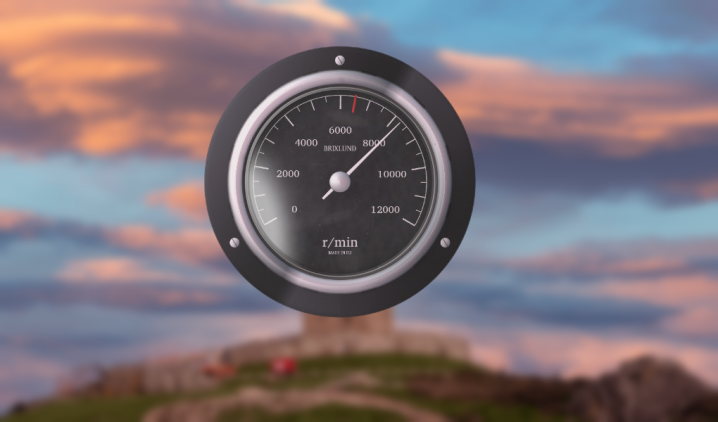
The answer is 8250 rpm
